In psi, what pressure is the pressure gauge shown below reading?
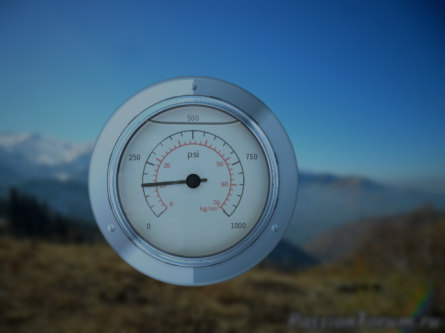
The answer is 150 psi
